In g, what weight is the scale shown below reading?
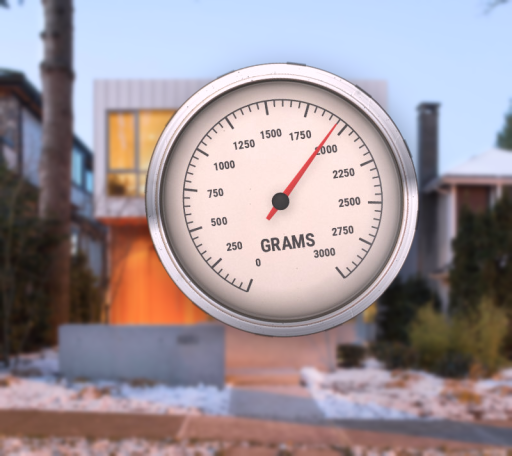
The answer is 1950 g
